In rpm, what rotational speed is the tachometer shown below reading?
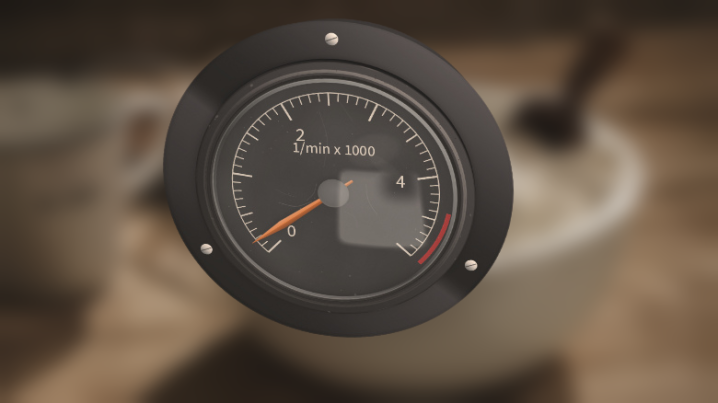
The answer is 200 rpm
